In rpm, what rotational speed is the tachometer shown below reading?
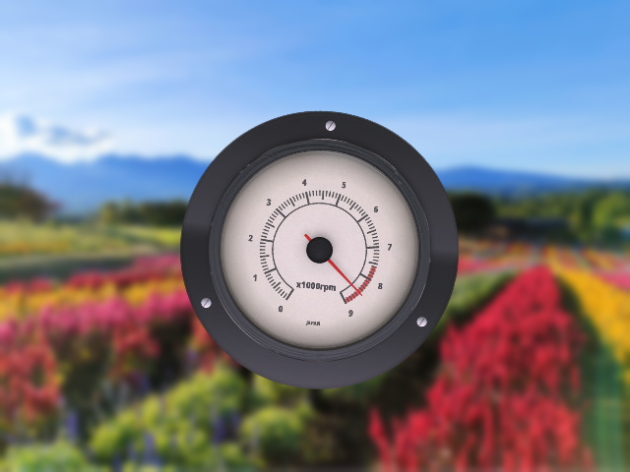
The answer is 8500 rpm
